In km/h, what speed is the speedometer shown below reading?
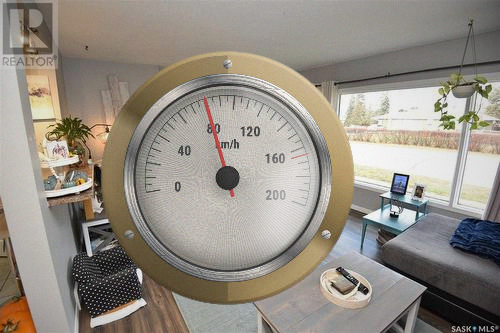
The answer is 80 km/h
